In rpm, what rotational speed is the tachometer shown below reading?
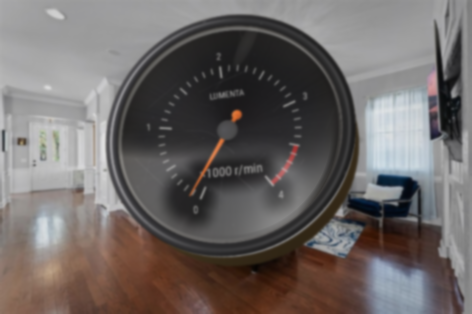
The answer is 100 rpm
